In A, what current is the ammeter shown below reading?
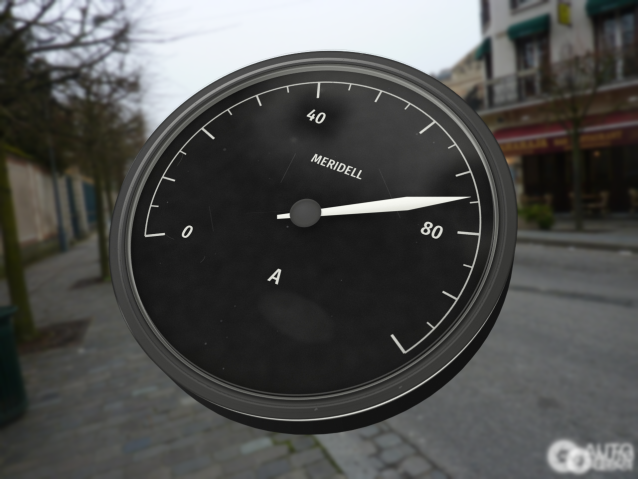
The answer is 75 A
